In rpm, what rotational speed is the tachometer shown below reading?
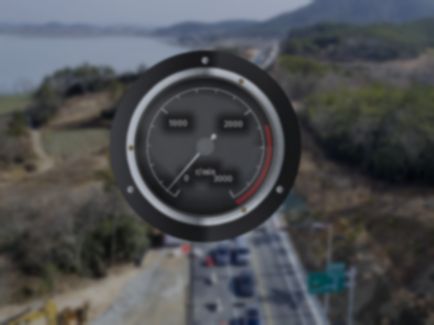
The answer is 100 rpm
